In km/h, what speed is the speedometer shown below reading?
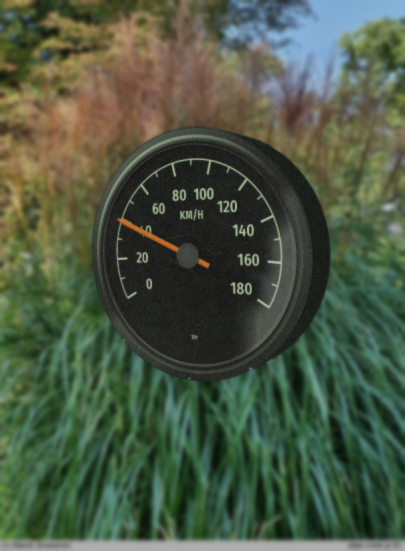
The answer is 40 km/h
